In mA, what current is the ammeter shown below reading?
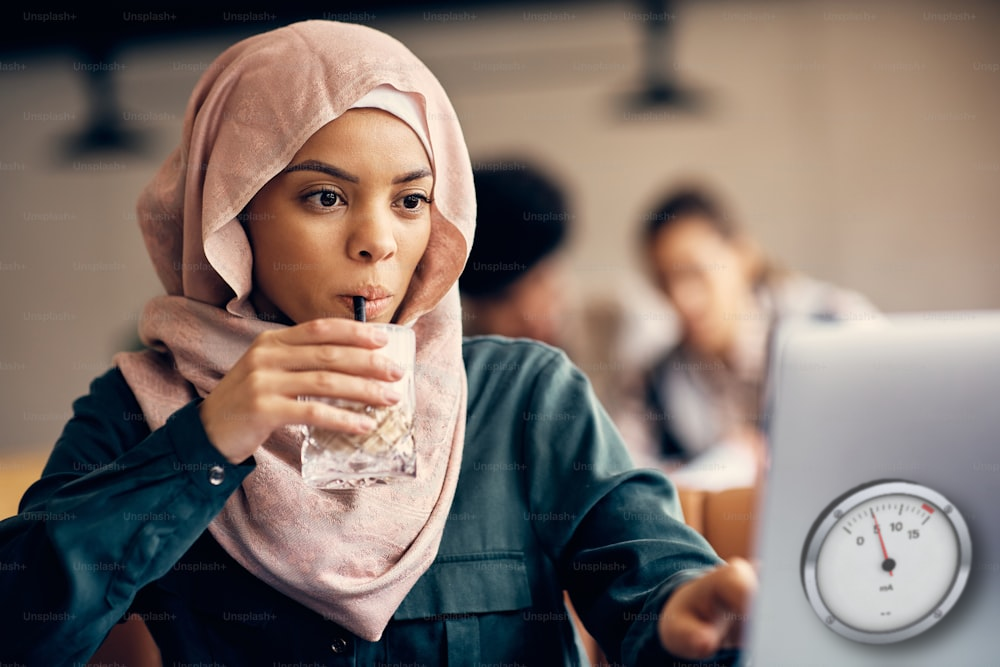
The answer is 5 mA
